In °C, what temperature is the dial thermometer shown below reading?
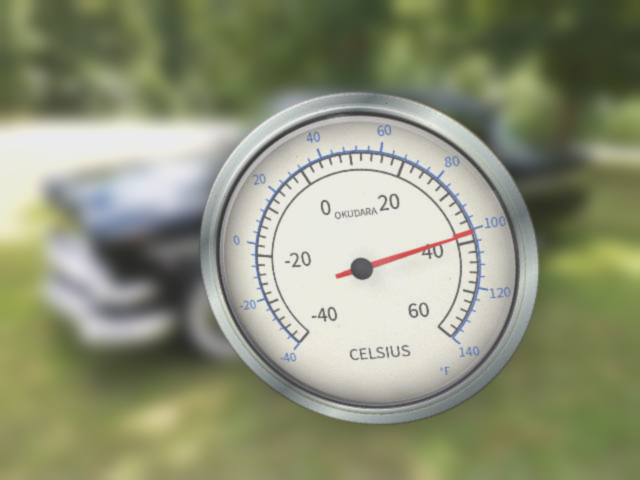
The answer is 38 °C
